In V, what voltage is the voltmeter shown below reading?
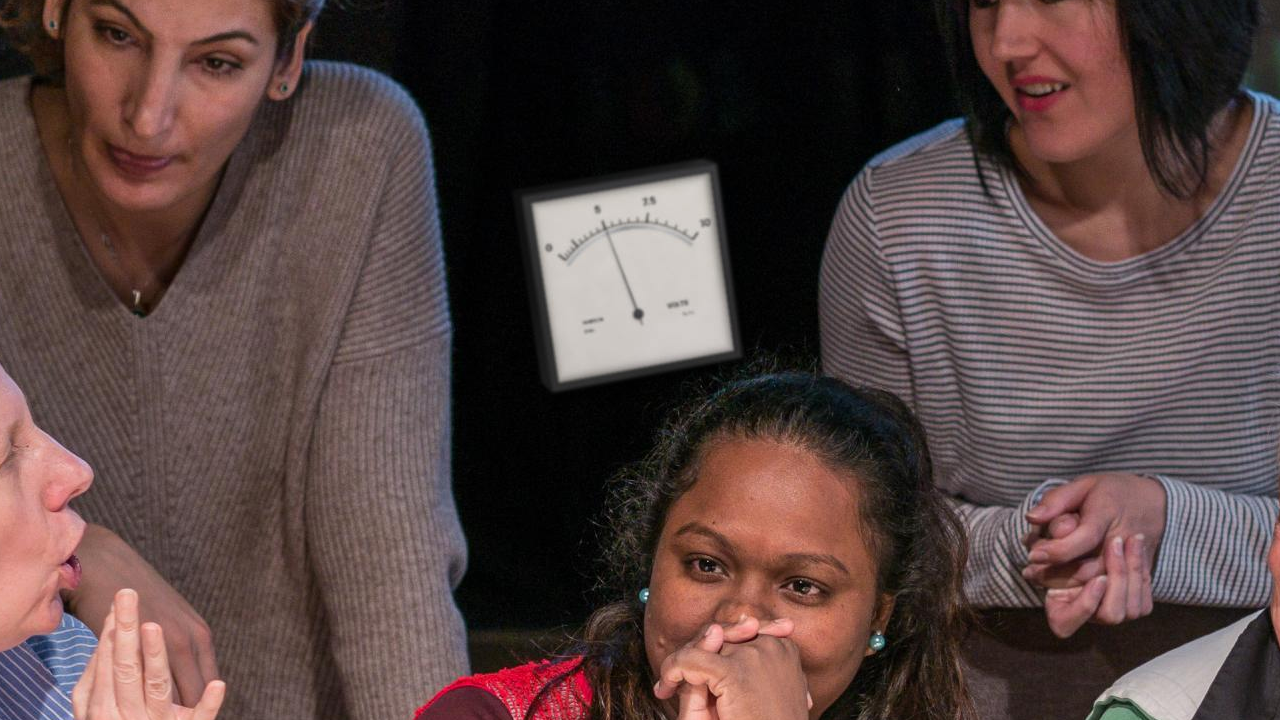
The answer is 5 V
